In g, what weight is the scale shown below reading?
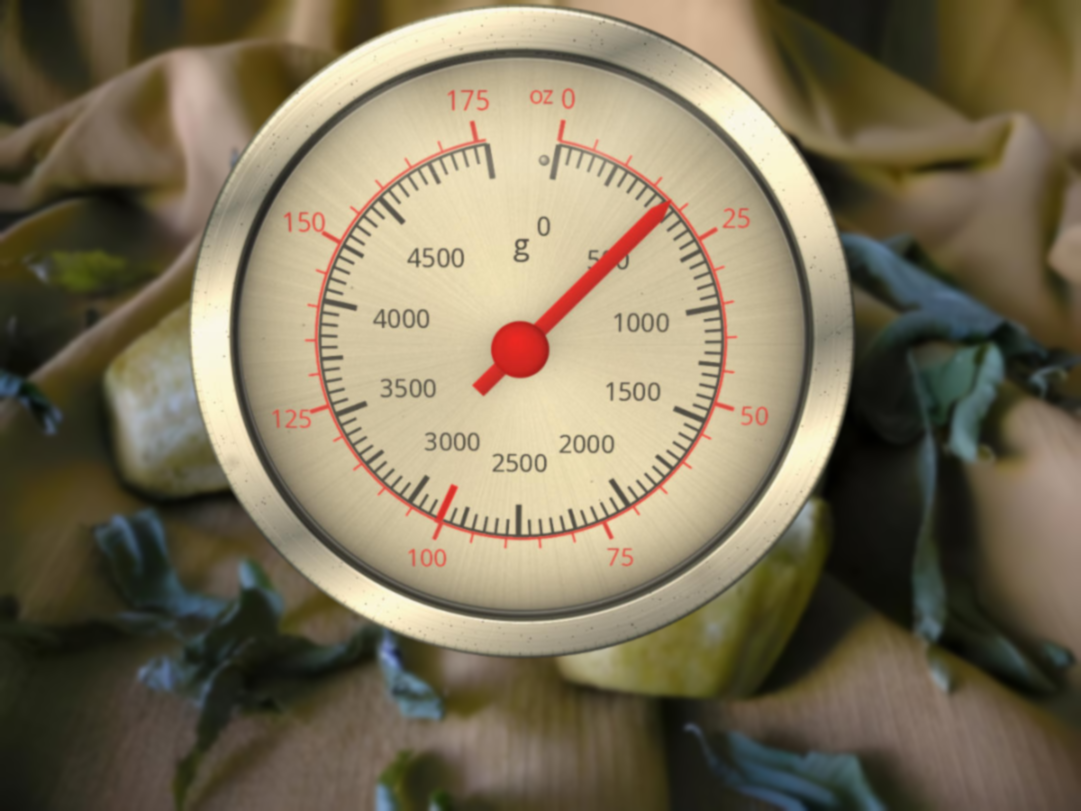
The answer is 500 g
